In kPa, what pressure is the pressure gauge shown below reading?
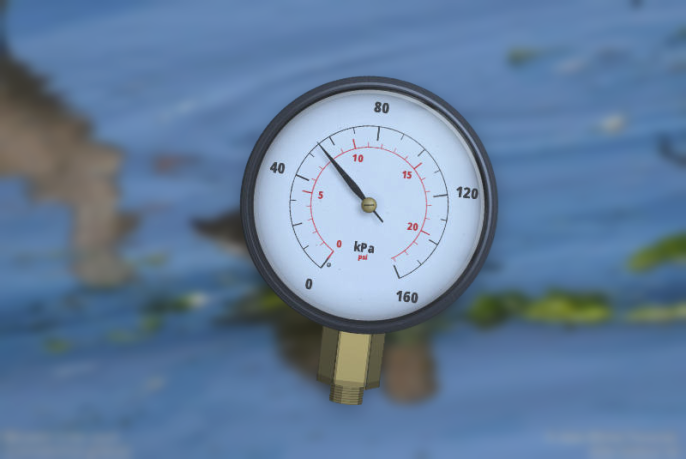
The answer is 55 kPa
